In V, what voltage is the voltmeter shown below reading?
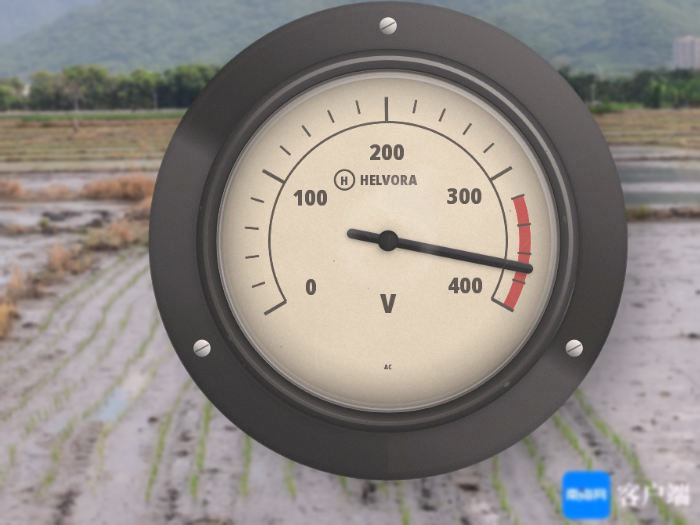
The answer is 370 V
